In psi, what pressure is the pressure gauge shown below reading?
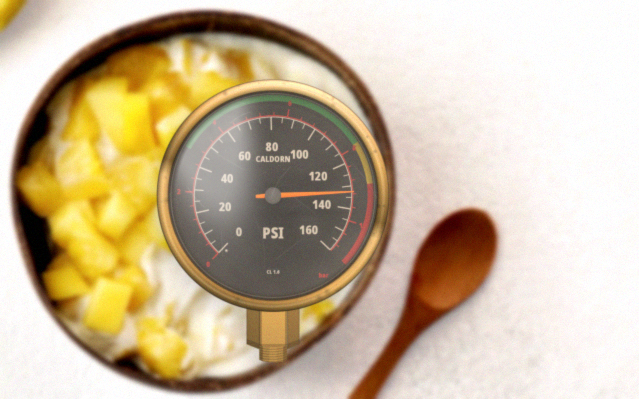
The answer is 132.5 psi
